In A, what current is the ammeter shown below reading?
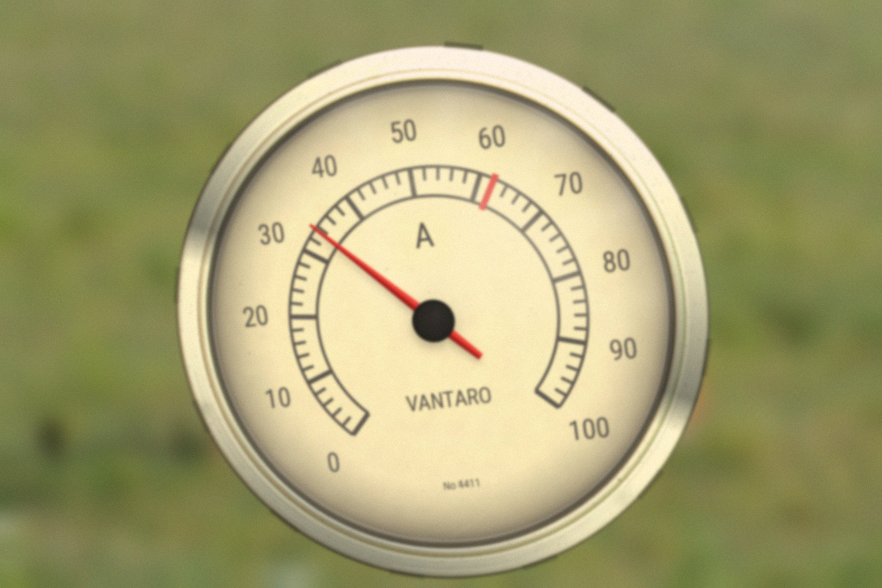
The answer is 34 A
